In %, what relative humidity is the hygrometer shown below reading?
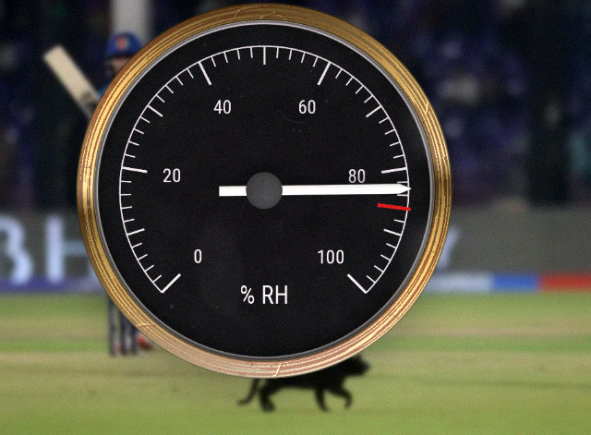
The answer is 83 %
